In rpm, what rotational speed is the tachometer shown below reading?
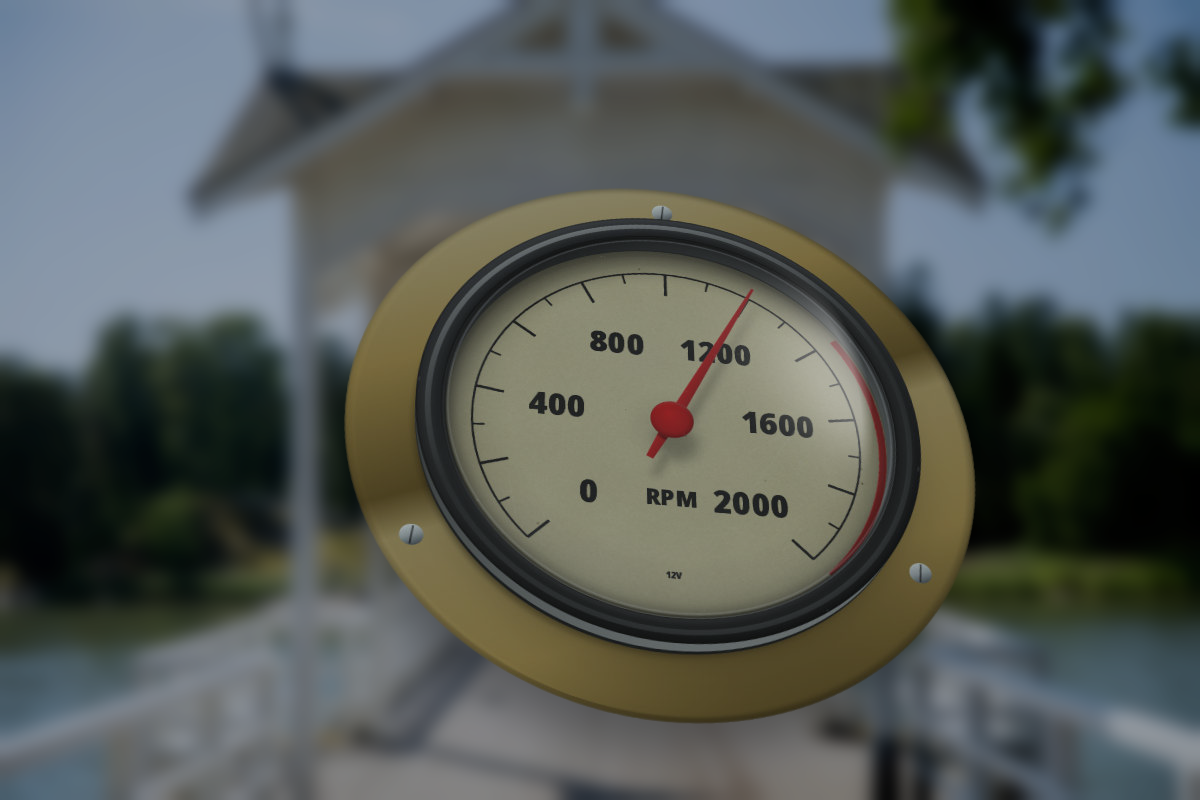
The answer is 1200 rpm
